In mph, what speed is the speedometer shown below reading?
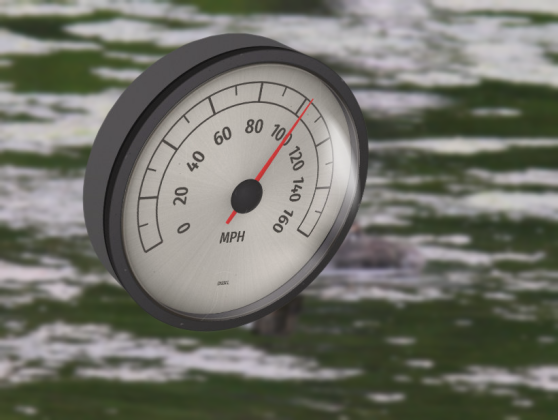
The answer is 100 mph
